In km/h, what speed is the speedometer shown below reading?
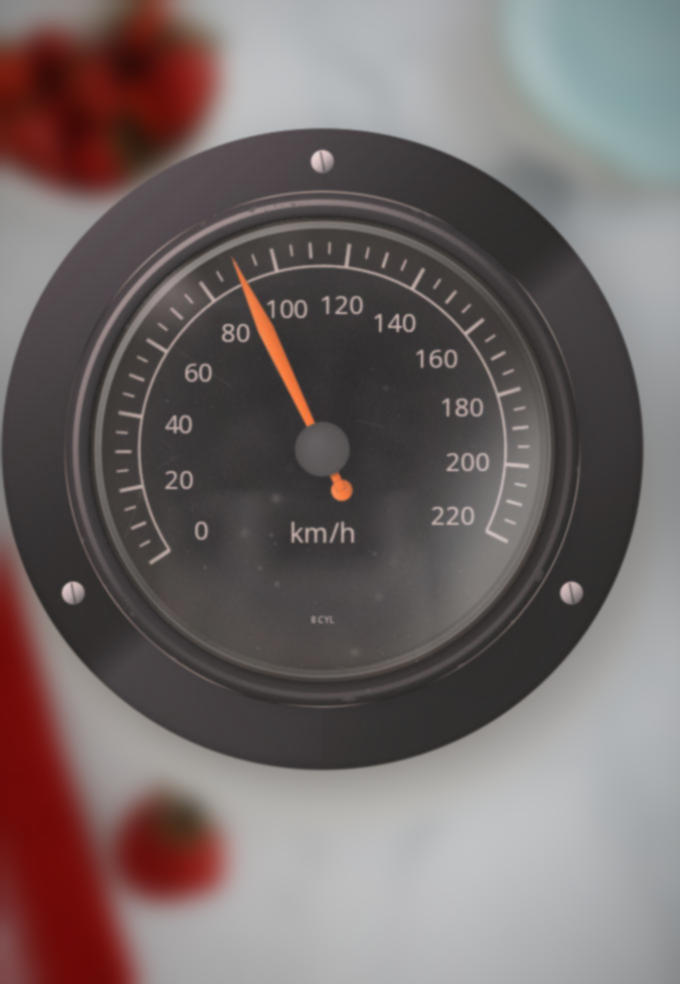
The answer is 90 km/h
